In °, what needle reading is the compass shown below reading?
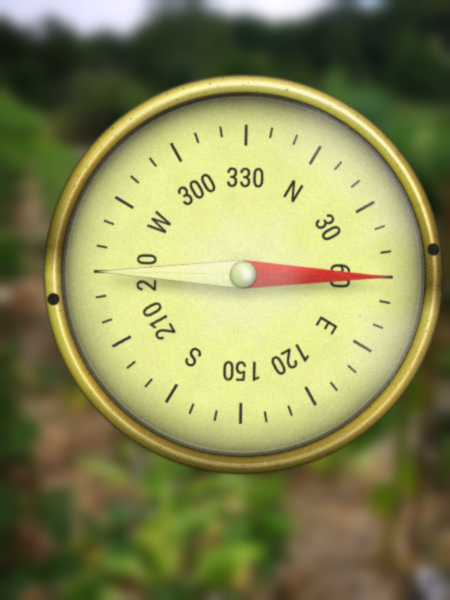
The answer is 60 °
